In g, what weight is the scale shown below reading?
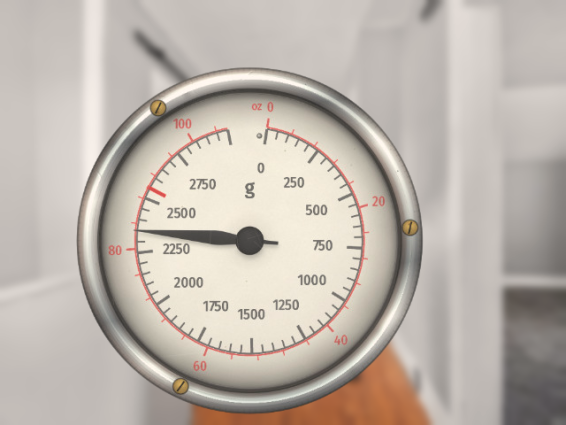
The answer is 2350 g
